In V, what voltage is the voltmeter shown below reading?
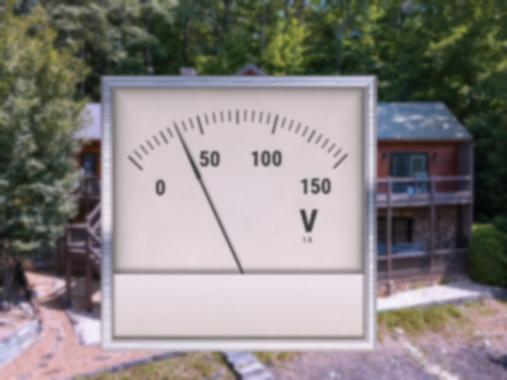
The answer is 35 V
